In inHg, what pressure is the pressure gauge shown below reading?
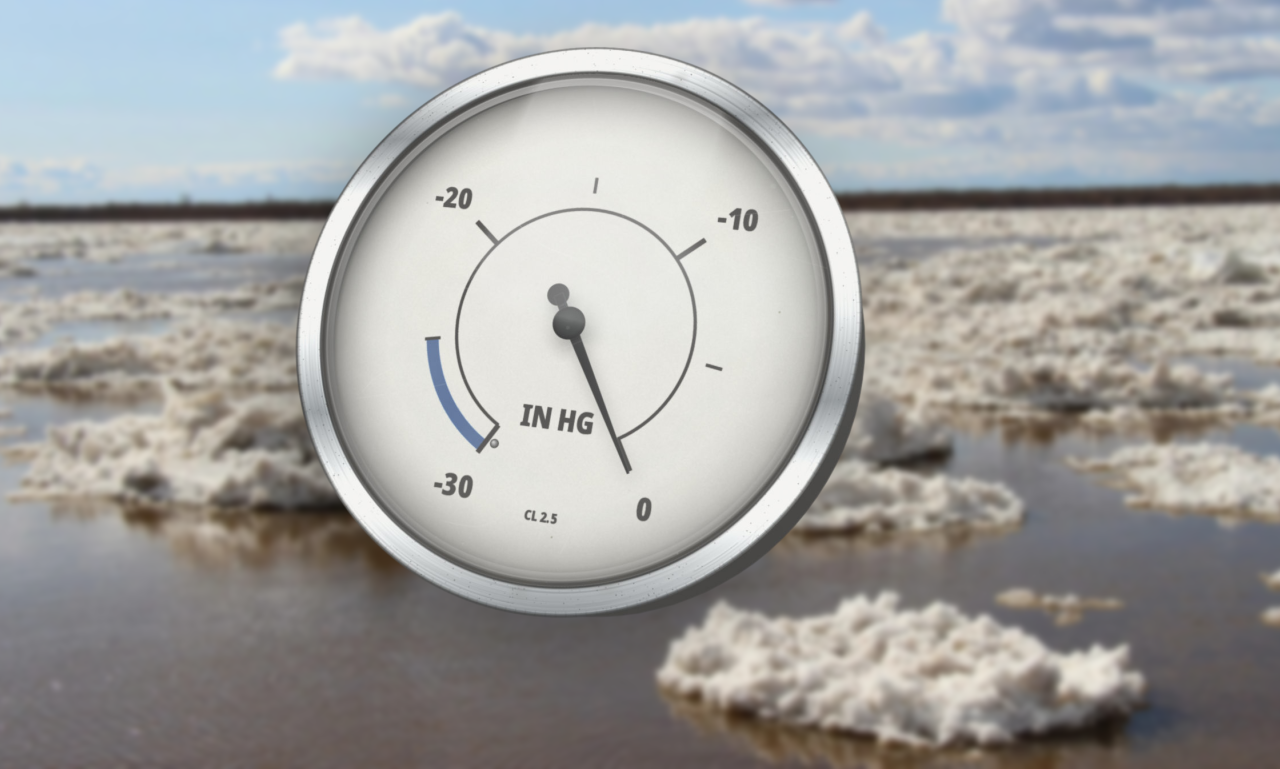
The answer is 0 inHg
